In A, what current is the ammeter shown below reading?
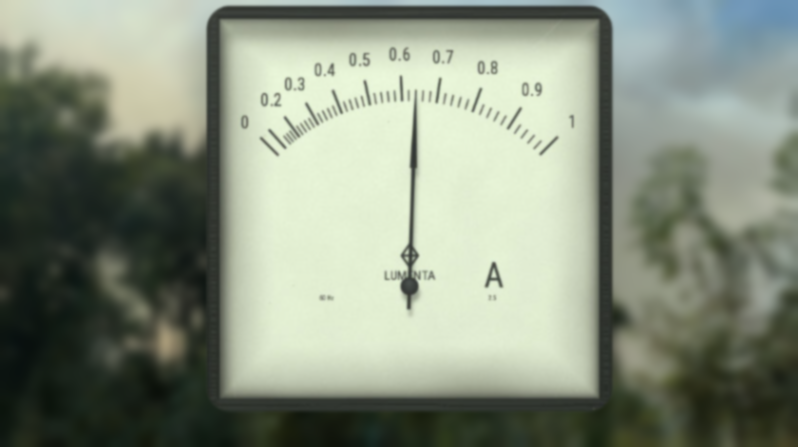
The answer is 0.64 A
